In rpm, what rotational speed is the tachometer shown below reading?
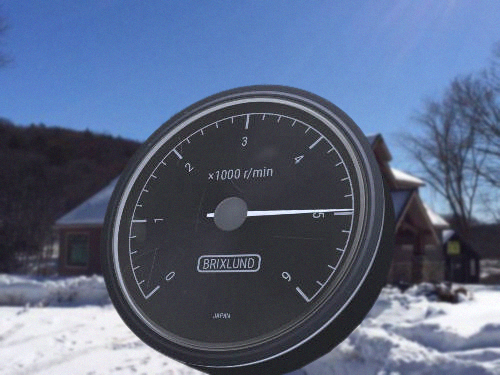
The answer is 5000 rpm
